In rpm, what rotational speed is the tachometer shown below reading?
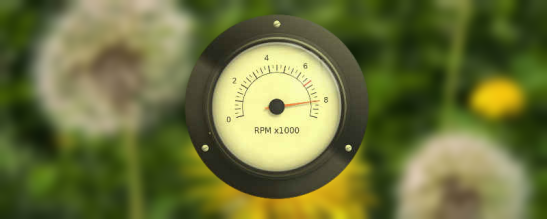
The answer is 8000 rpm
